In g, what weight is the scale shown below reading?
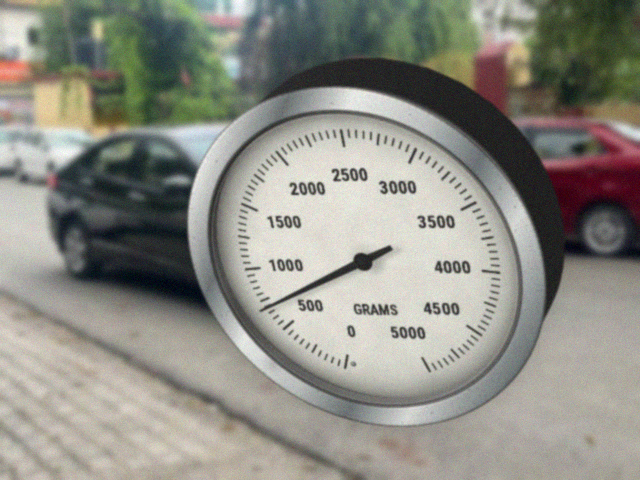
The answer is 700 g
